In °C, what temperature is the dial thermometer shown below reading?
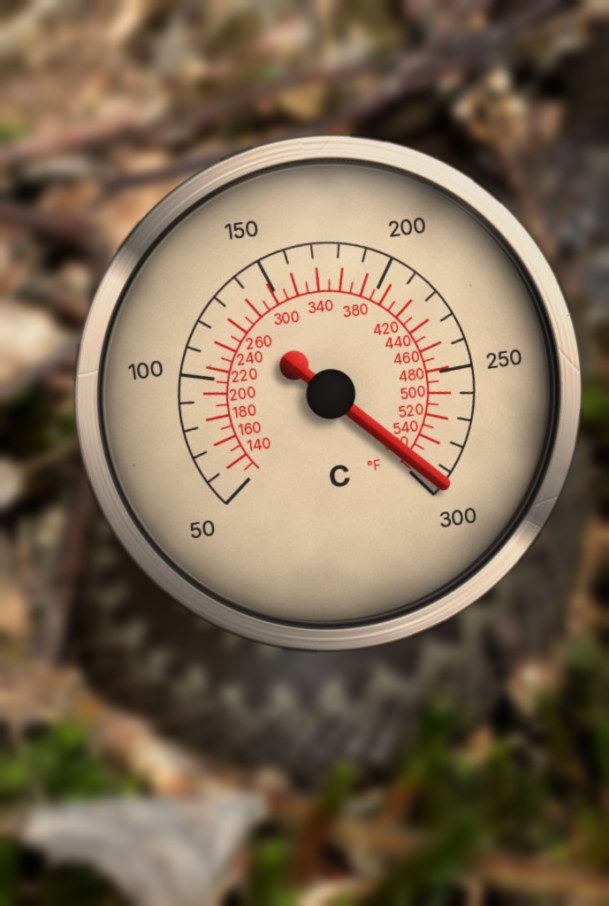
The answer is 295 °C
